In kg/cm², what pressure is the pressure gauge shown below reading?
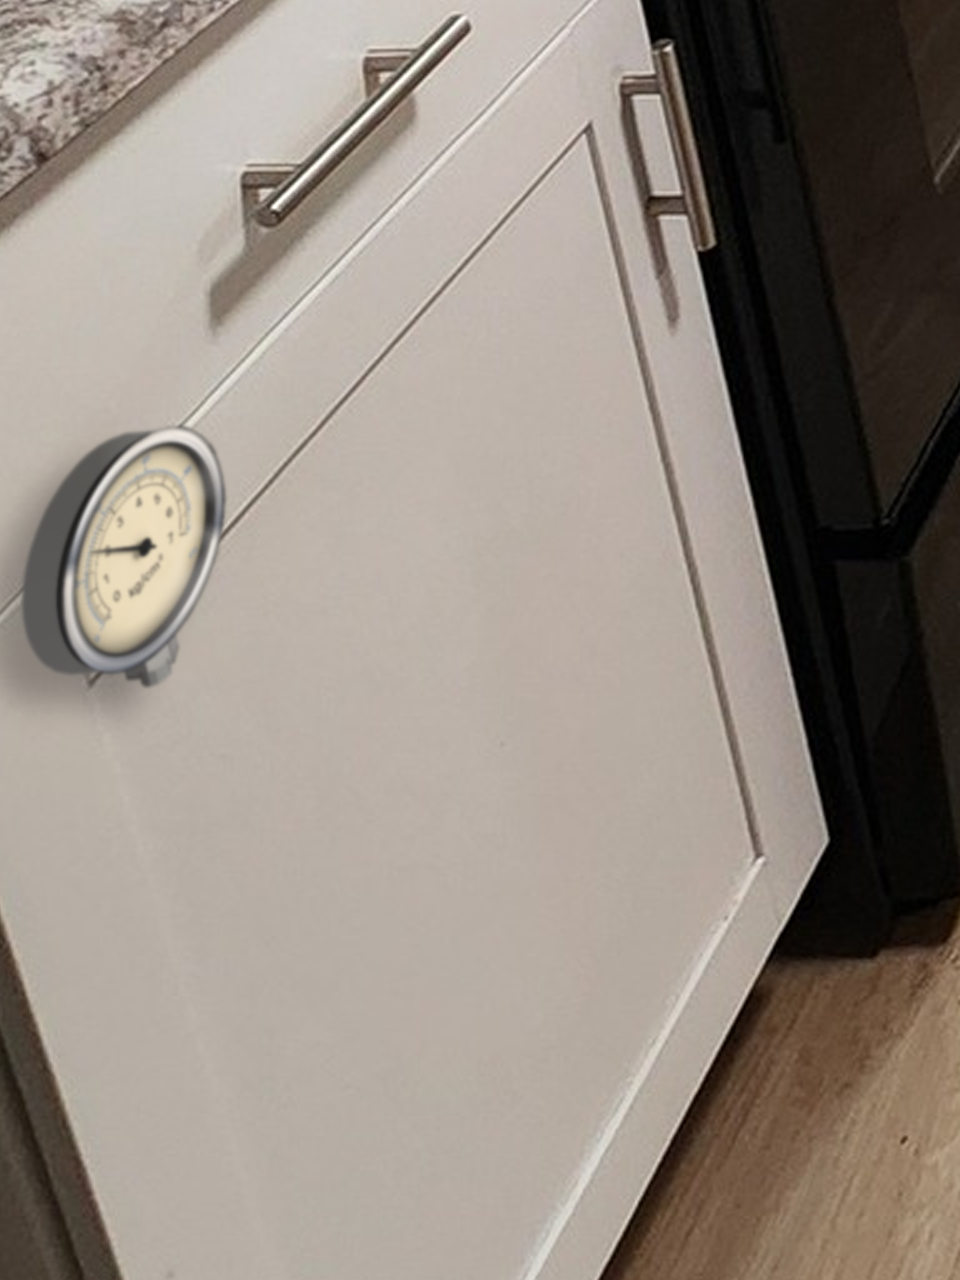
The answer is 2 kg/cm²
